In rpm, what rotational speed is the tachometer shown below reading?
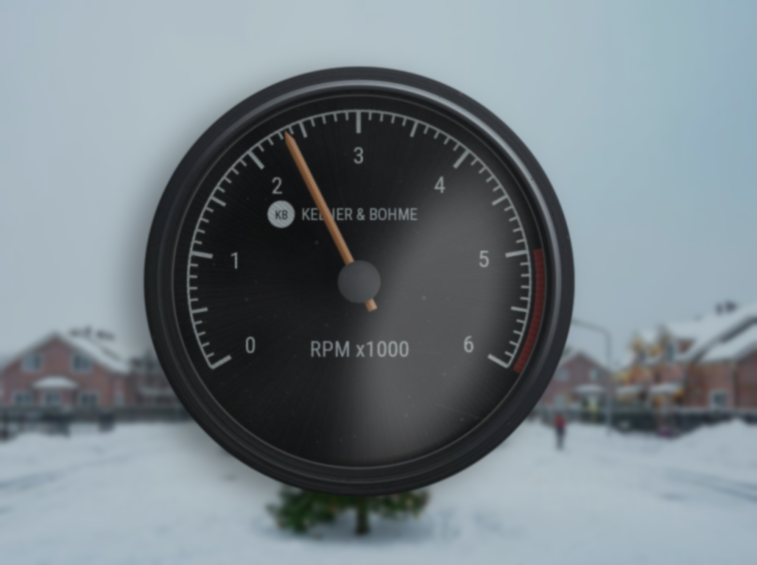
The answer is 2350 rpm
